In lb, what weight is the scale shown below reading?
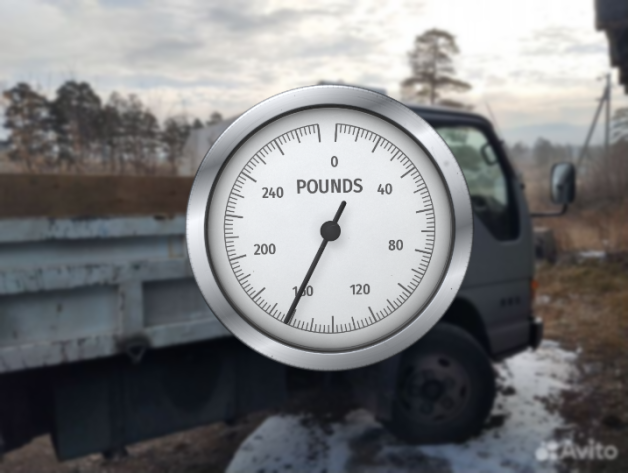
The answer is 162 lb
